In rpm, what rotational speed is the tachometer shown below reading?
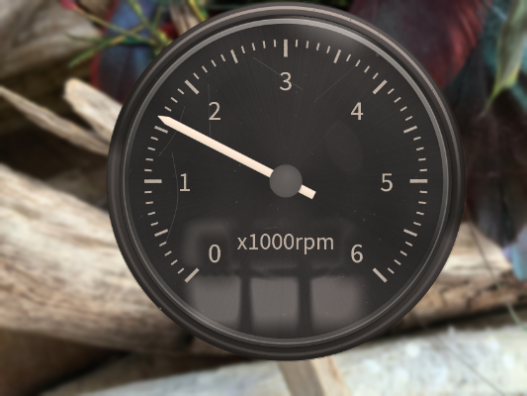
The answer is 1600 rpm
